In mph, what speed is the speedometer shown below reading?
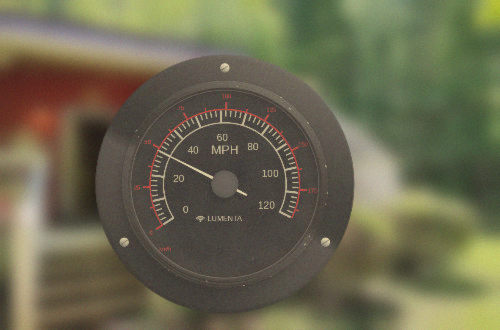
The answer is 30 mph
